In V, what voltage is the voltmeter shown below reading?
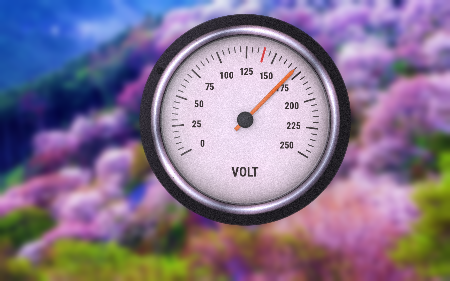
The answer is 170 V
